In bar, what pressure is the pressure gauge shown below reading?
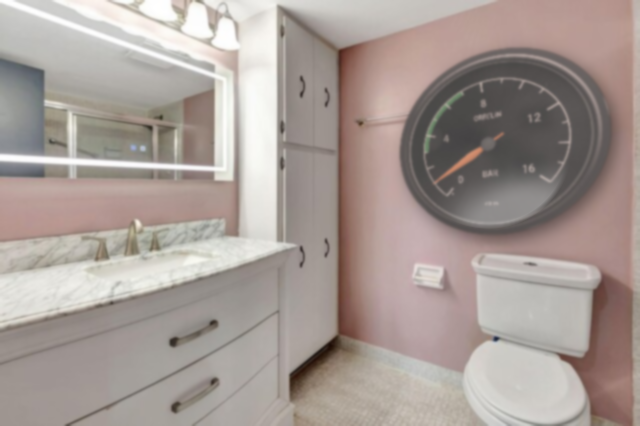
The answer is 1 bar
